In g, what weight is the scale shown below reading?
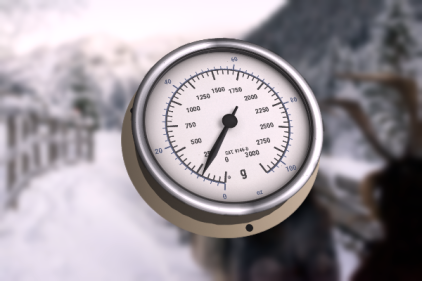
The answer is 200 g
